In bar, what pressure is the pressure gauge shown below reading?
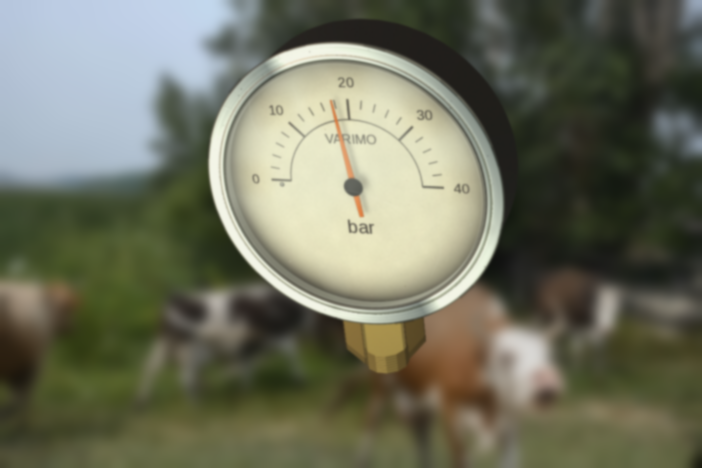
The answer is 18 bar
